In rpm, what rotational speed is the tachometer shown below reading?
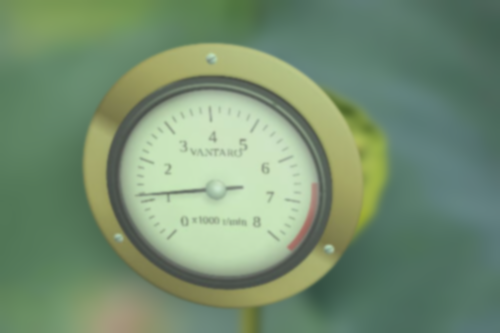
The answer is 1200 rpm
